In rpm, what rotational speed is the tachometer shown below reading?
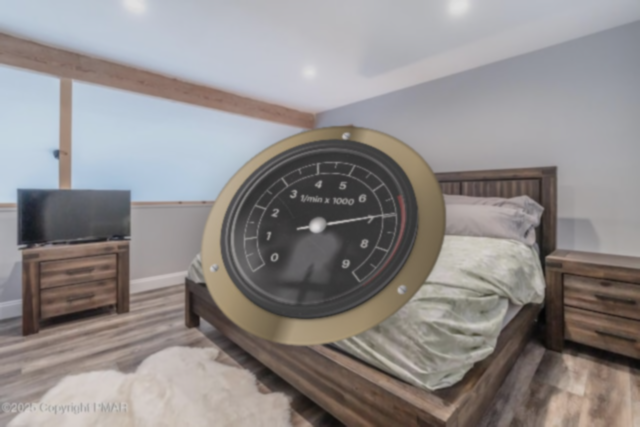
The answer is 7000 rpm
